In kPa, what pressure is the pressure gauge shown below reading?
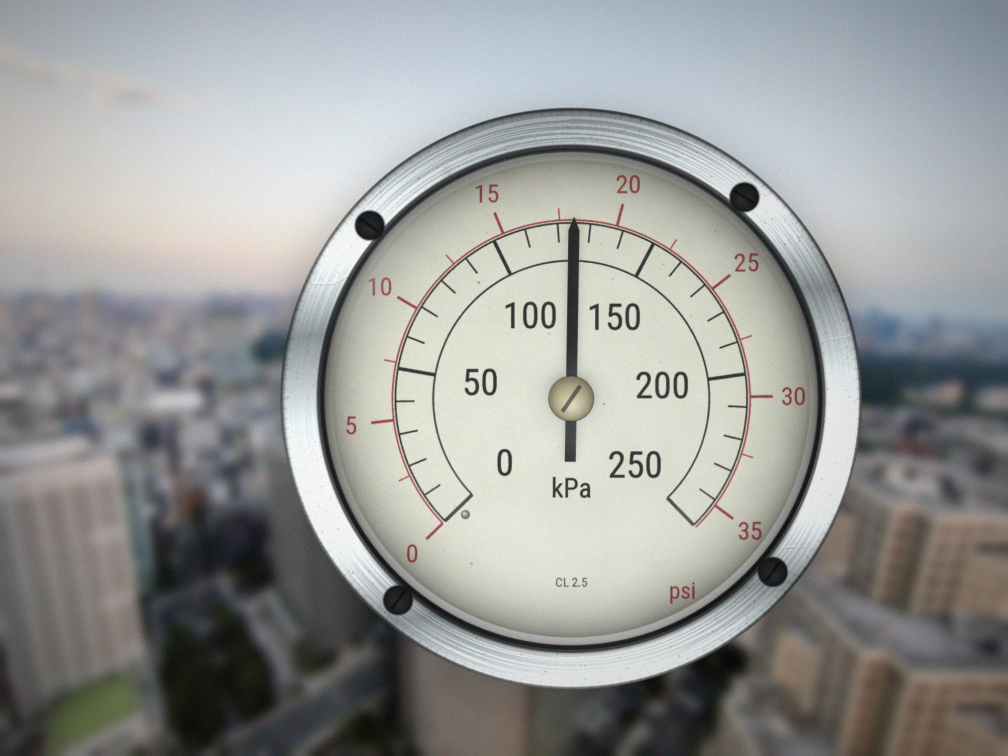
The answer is 125 kPa
